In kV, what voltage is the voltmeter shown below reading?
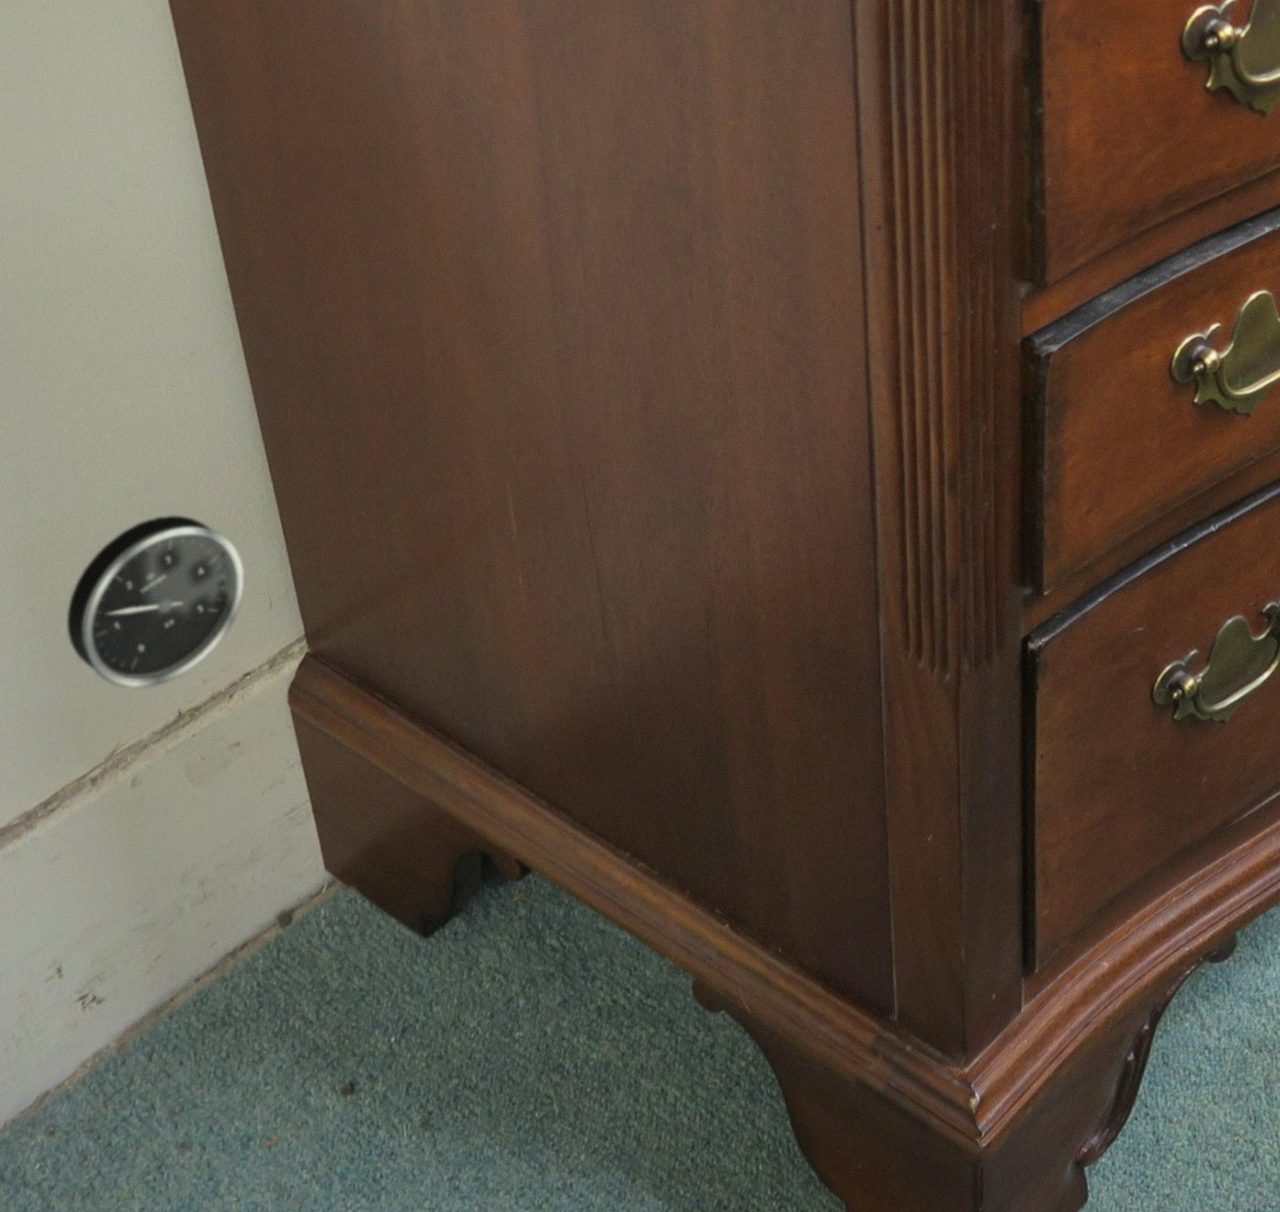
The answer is 1.4 kV
